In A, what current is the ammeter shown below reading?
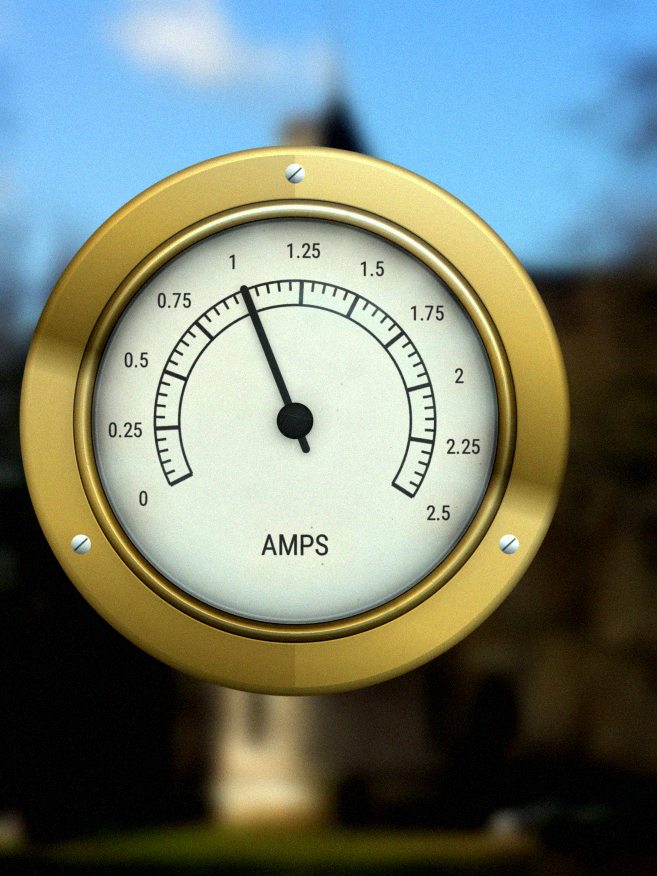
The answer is 1 A
